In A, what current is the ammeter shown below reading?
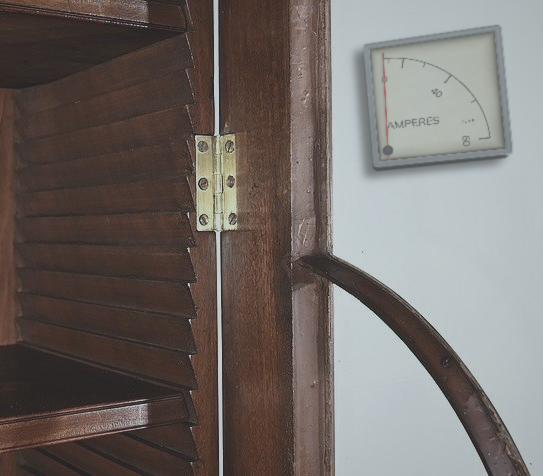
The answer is 0 A
